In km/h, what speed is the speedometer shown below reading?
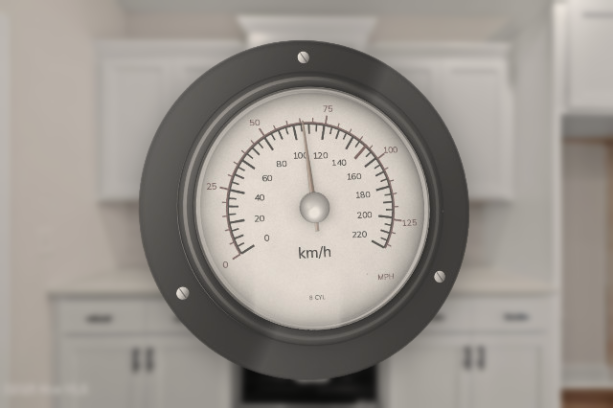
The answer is 105 km/h
